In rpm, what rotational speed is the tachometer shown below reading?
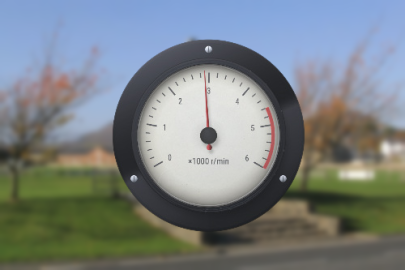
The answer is 2900 rpm
